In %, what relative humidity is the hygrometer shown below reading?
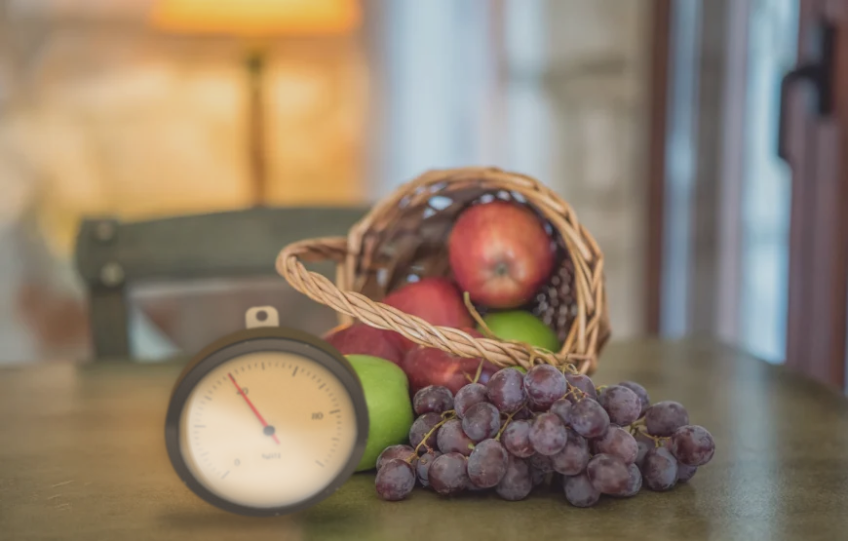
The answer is 40 %
